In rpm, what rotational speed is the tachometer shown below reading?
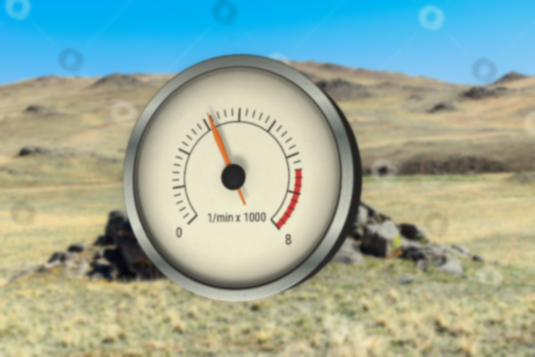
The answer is 3200 rpm
